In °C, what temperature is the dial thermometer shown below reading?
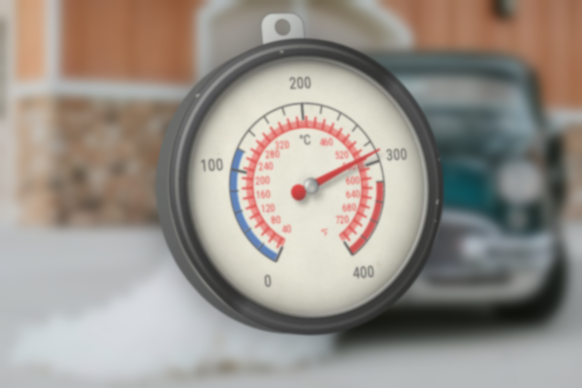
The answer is 290 °C
